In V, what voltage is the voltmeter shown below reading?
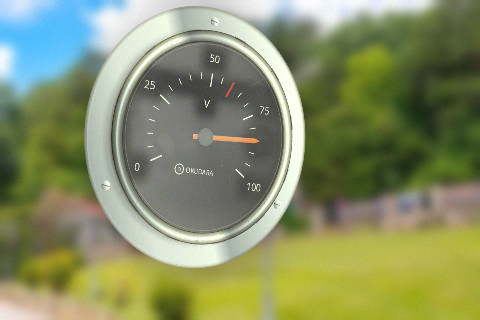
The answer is 85 V
